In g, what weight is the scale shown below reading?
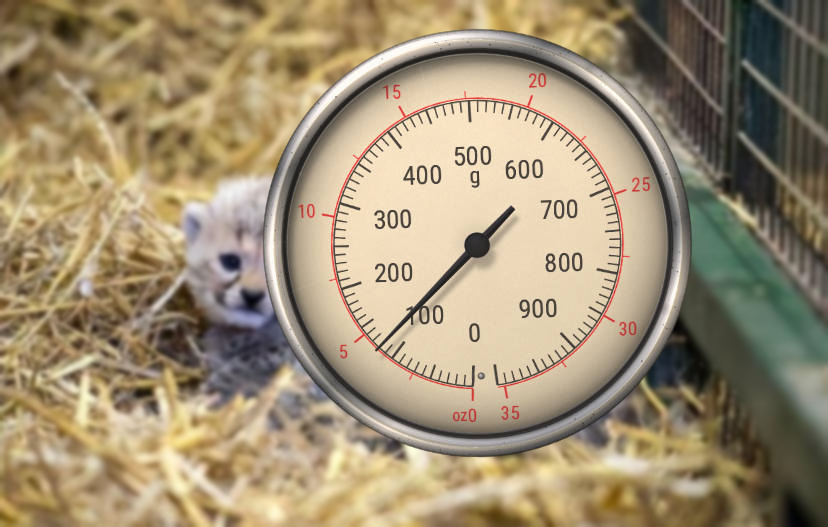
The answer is 120 g
